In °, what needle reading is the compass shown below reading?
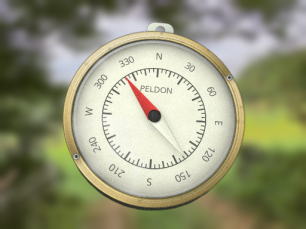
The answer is 320 °
